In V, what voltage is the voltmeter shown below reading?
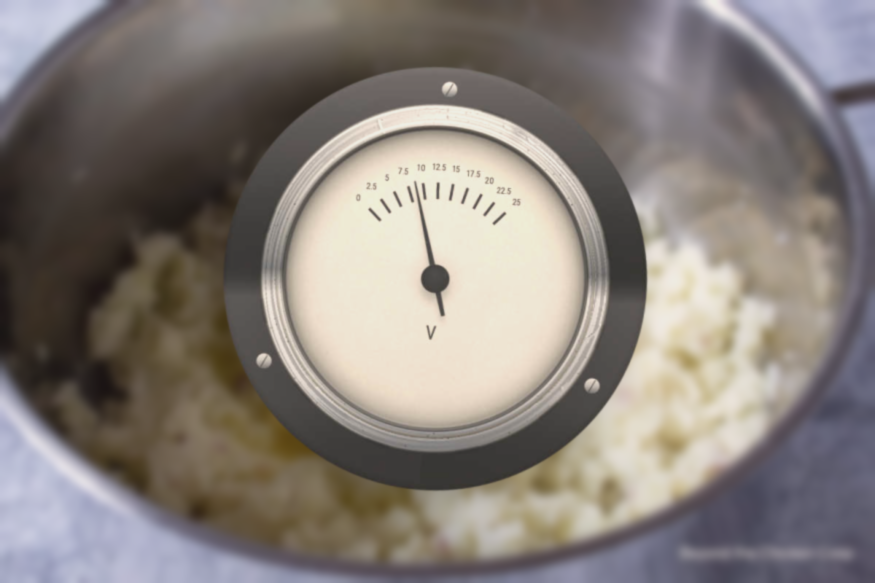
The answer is 8.75 V
